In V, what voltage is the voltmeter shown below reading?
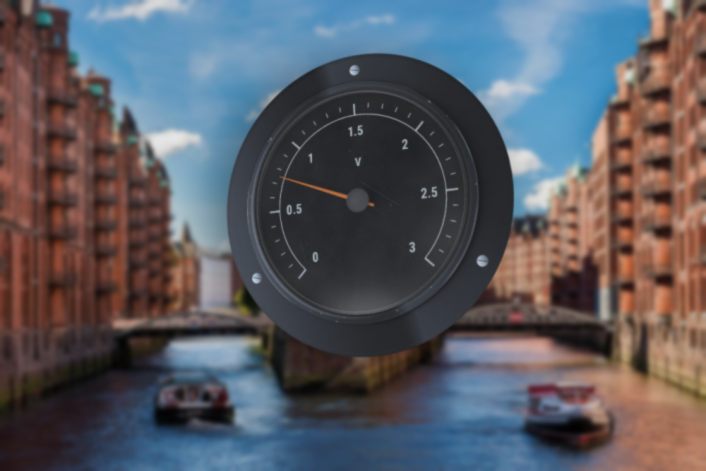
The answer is 0.75 V
